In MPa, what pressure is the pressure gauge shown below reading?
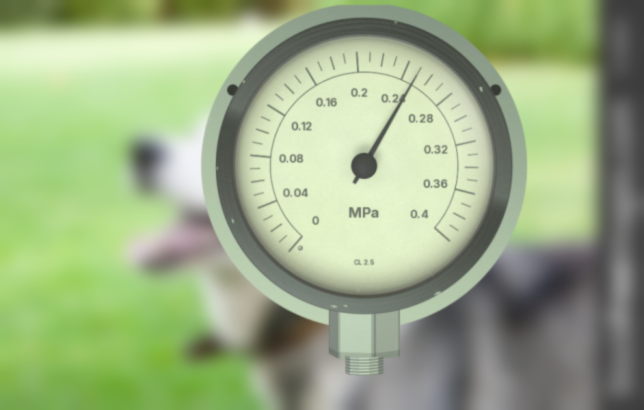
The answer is 0.25 MPa
